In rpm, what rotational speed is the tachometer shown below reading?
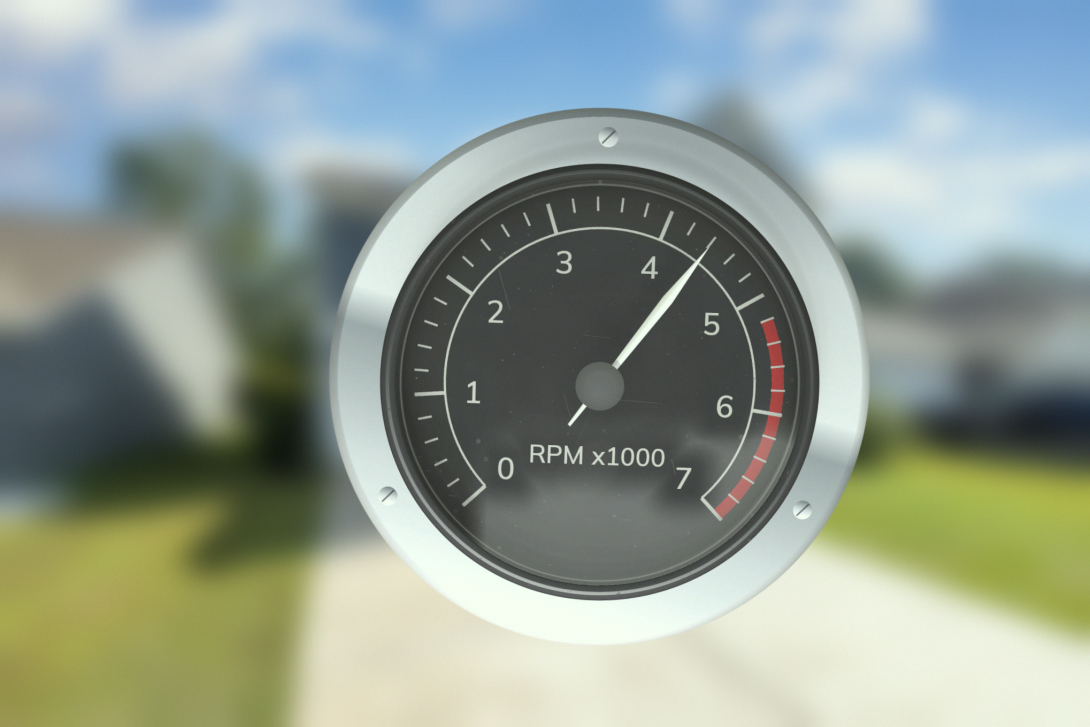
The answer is 4400 rpm
